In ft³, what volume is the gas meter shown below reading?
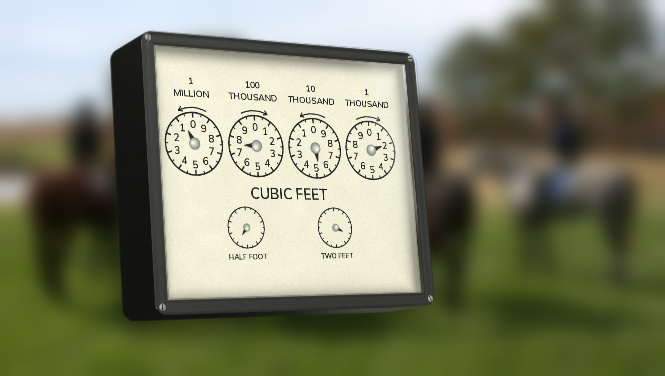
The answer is 75200 ft³
